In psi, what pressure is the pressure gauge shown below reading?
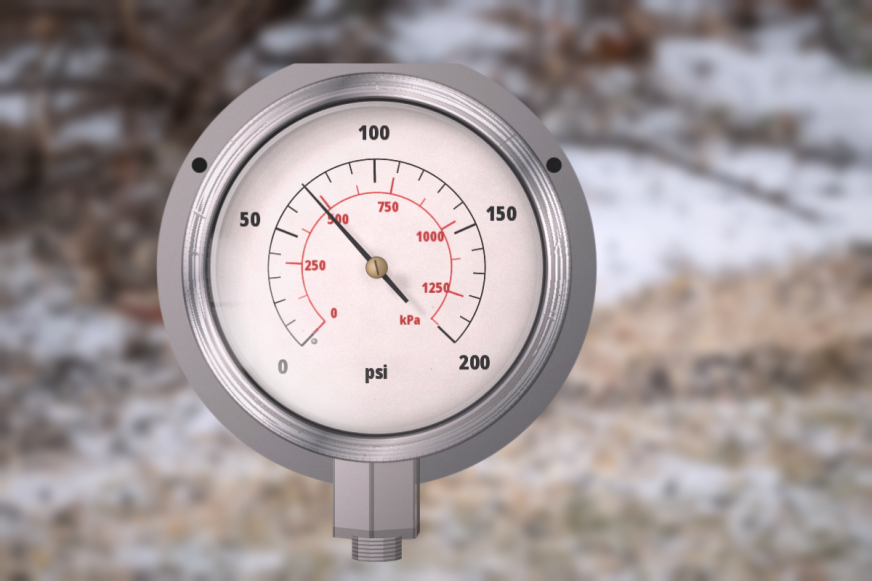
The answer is 70 psi
